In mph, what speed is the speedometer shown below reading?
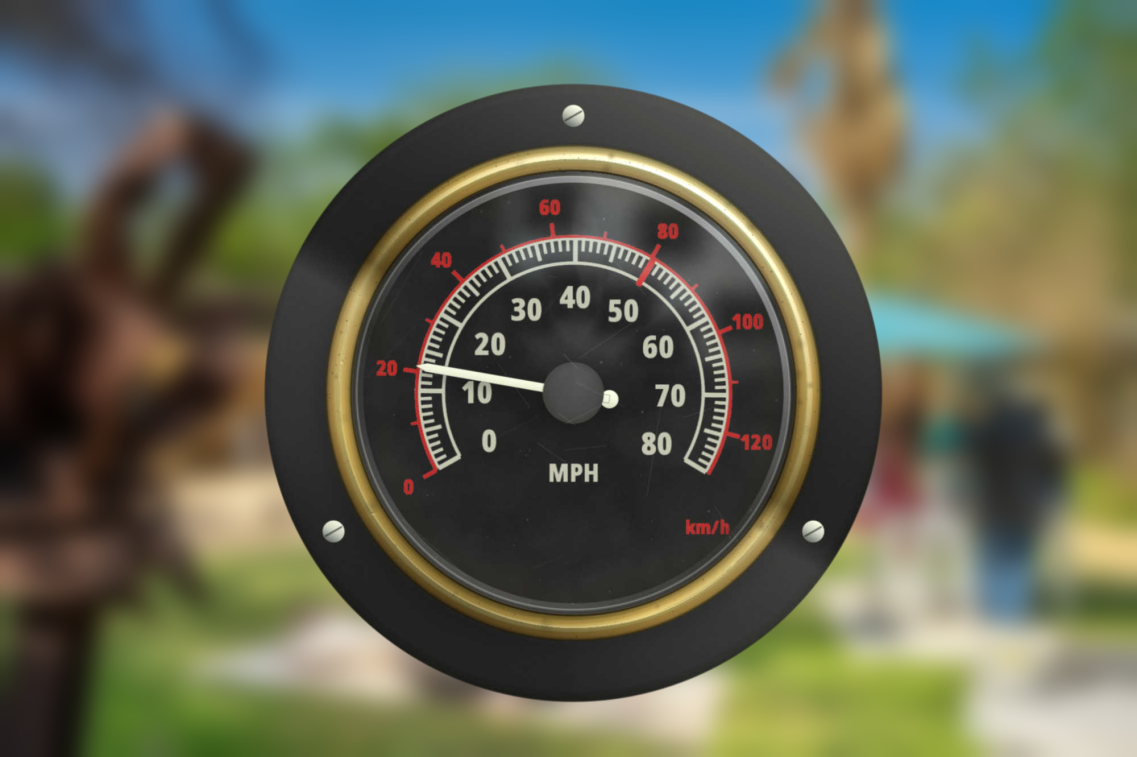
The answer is 13 mph
